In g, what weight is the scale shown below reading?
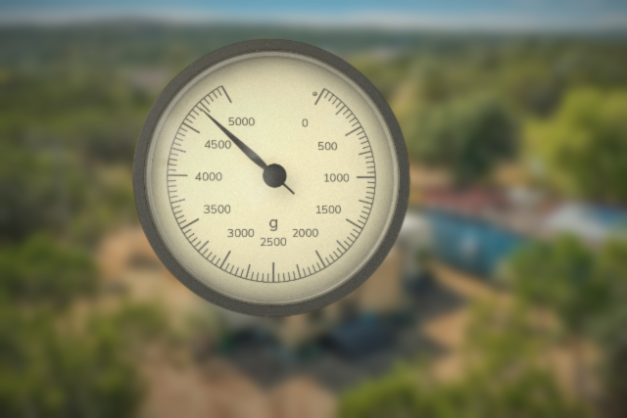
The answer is 4700 g
